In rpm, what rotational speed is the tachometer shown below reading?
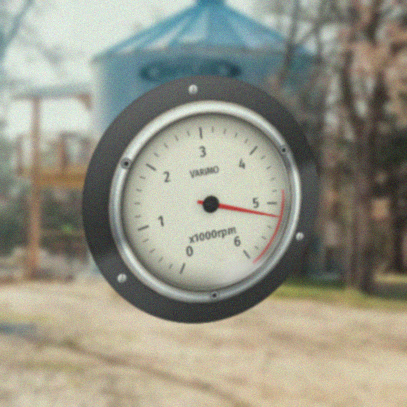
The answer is 5200 rpm
